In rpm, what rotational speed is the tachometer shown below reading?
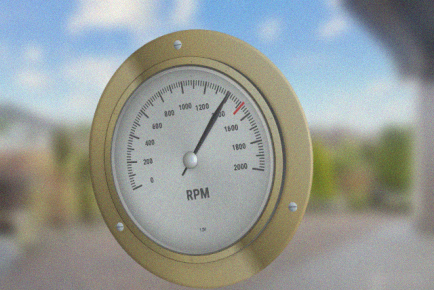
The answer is 1400 rpm
